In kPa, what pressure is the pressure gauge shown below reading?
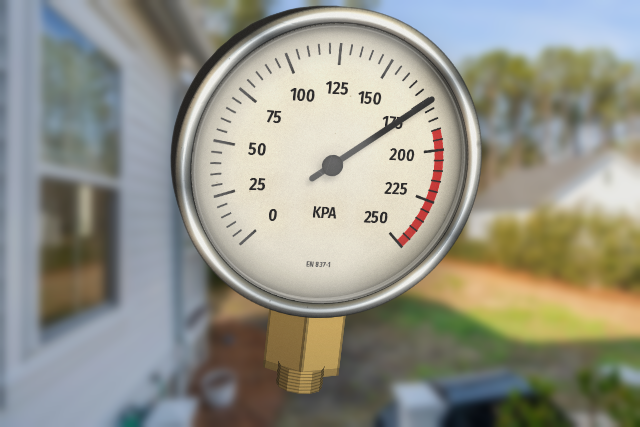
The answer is 175 kPa
